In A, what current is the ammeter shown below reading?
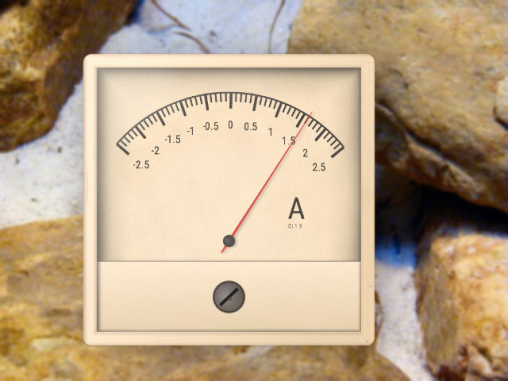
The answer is 1.6 A
